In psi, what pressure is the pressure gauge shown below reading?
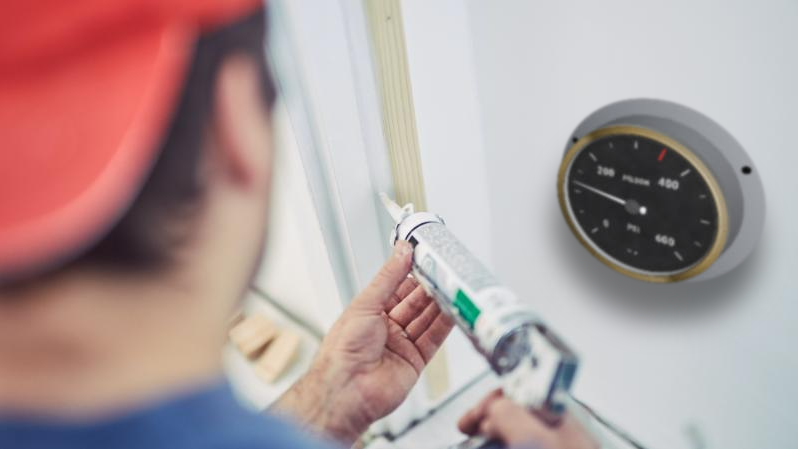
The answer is 125 psi
